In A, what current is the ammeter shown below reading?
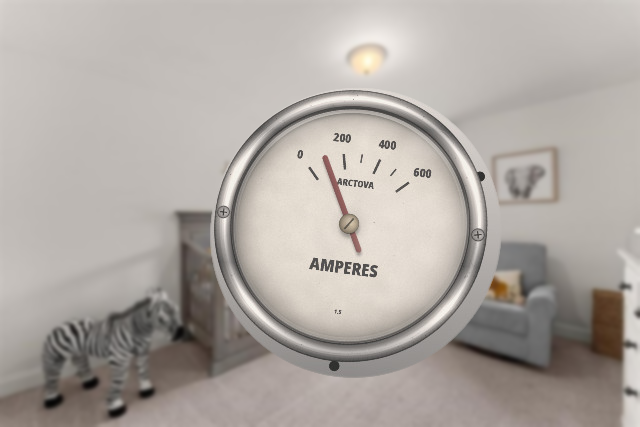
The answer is 100 A
